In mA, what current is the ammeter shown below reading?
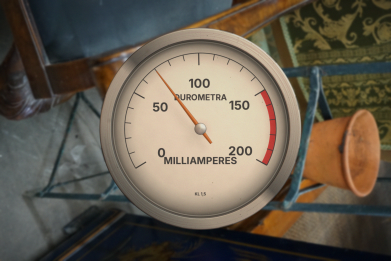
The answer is 70 mA
